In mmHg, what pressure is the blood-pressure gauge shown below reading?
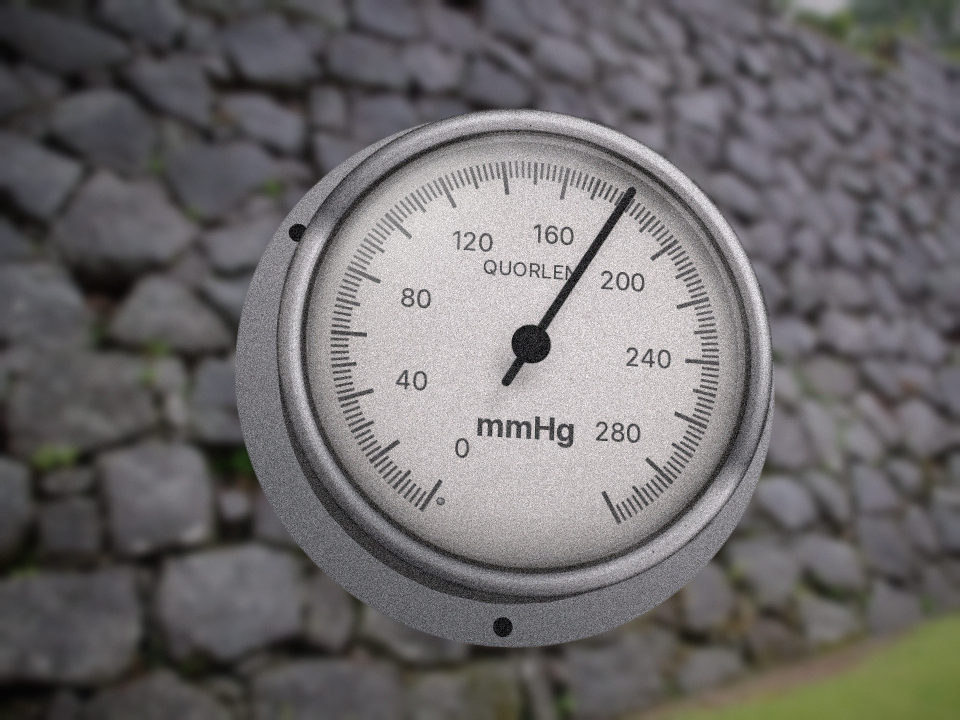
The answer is 180 mmHg
